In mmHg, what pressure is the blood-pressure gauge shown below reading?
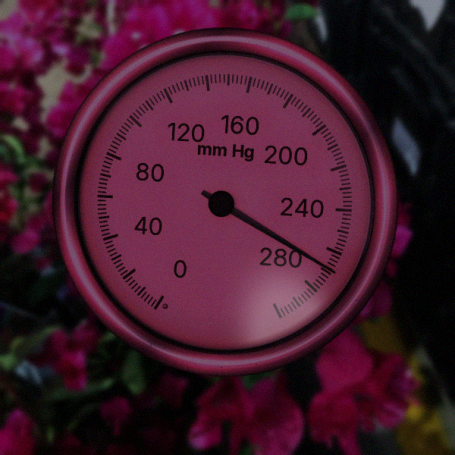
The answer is 268 mmHg
